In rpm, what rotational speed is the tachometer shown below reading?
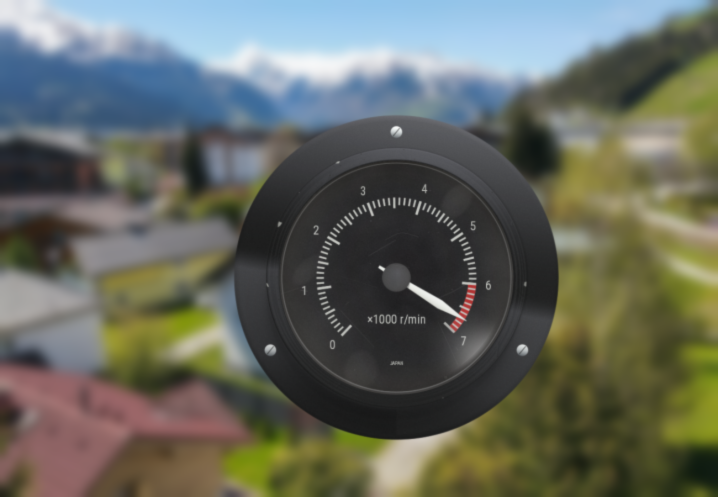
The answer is 6700 rpm
